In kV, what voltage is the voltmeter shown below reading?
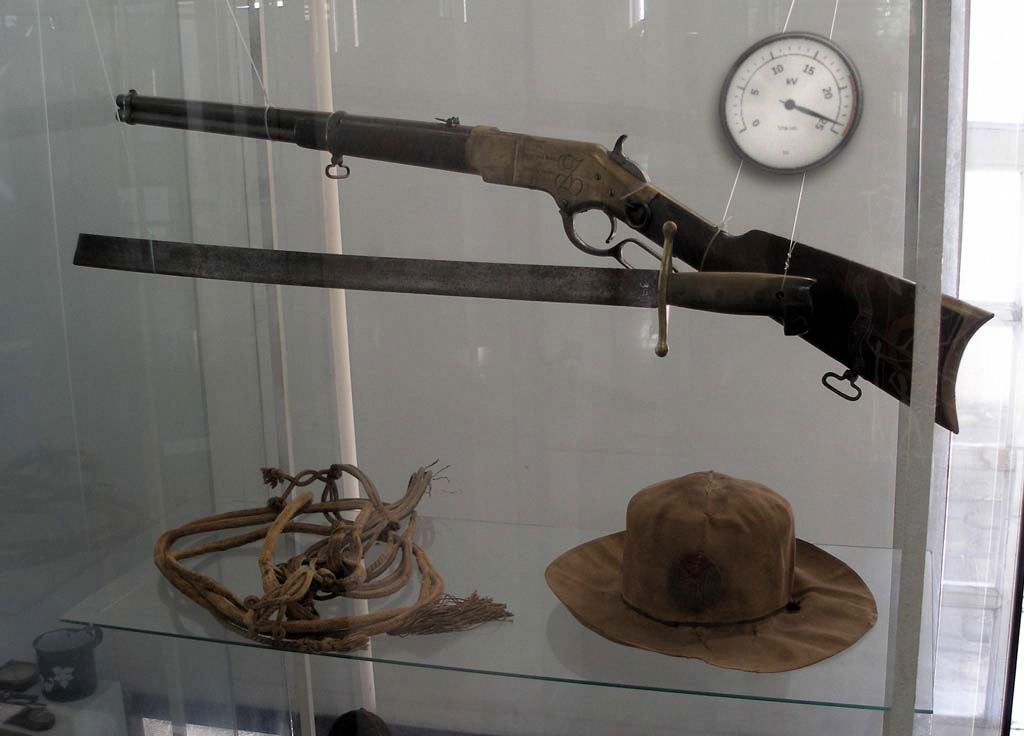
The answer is 24 kV
